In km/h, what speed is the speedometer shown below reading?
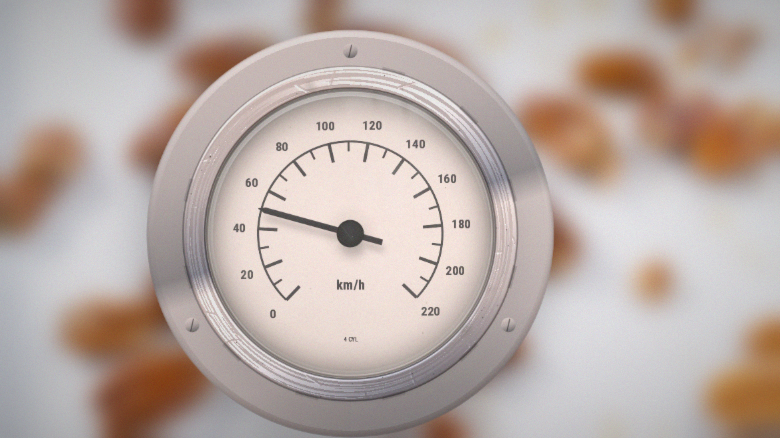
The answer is 50 km/h
